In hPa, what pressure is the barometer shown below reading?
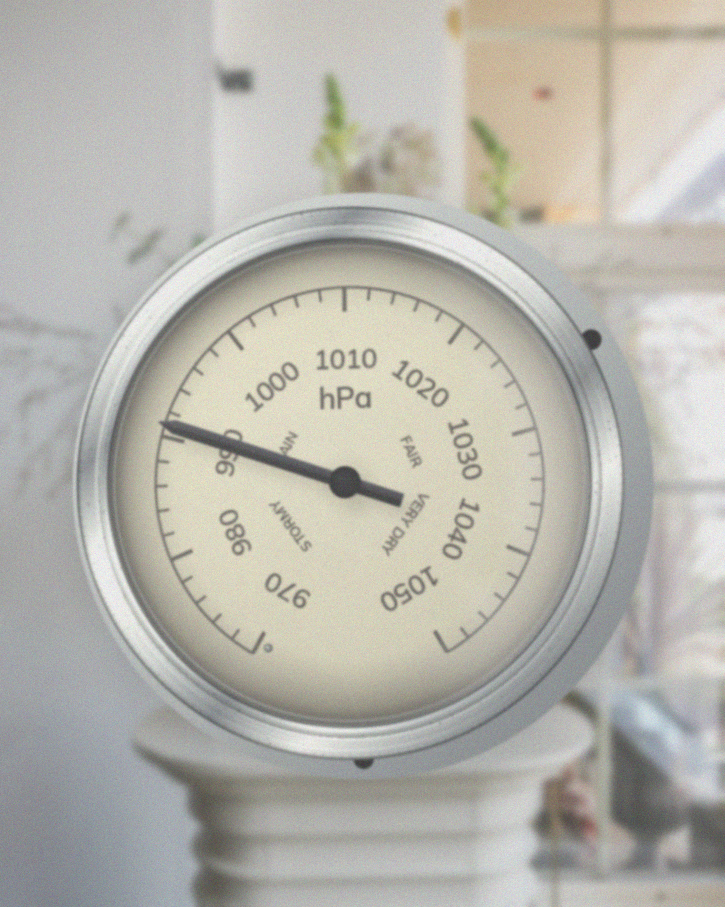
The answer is 991 hPa
